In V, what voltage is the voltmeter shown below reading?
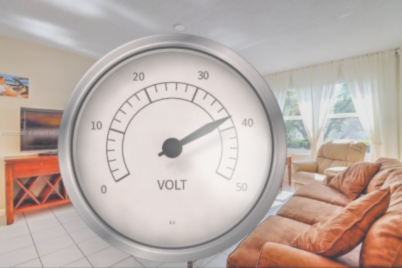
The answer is 38 V
